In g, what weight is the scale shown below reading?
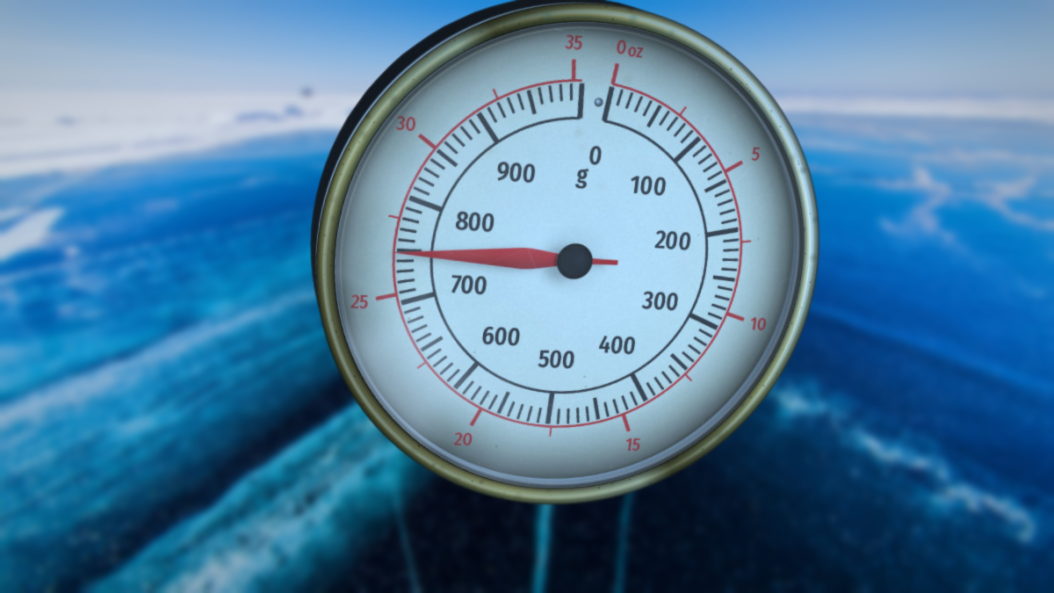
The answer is 750 g
